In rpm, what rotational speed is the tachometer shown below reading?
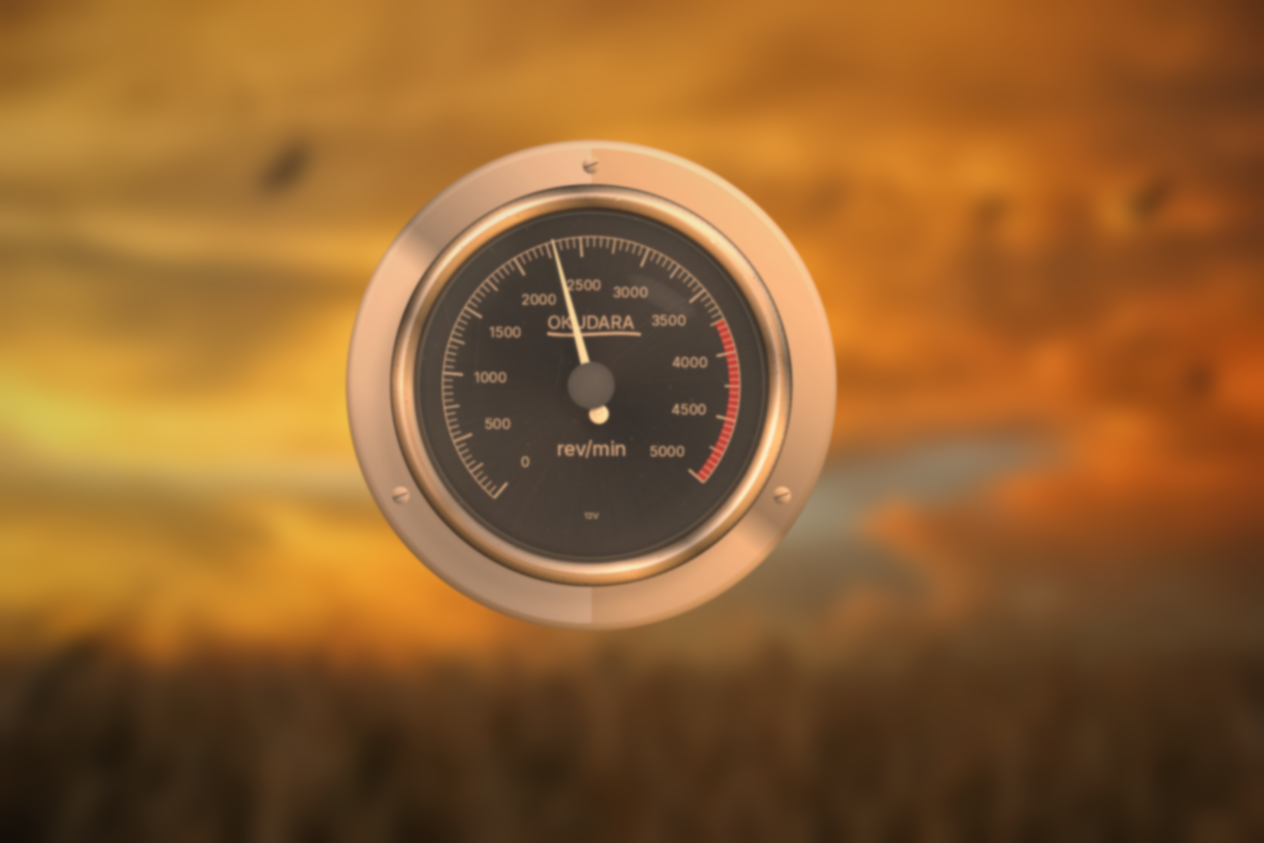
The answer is 2300 rpm
